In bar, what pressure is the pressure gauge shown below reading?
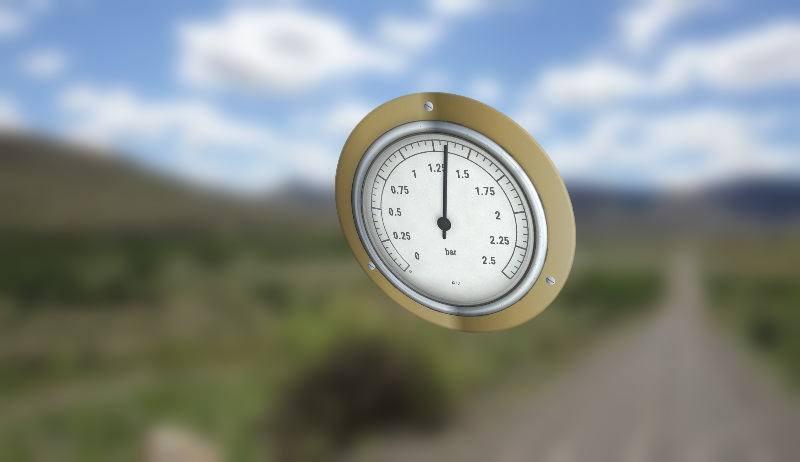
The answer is 1.35 bar
